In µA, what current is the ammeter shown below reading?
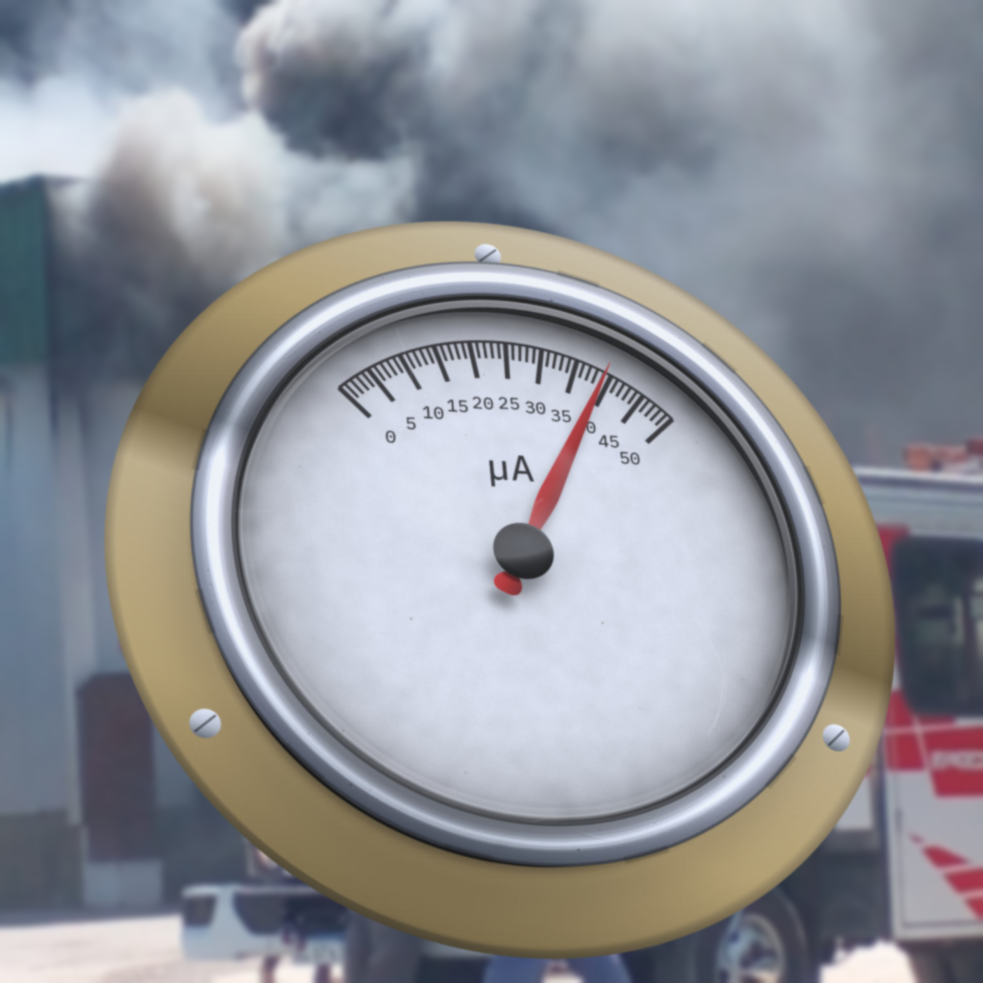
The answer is 39 µA
